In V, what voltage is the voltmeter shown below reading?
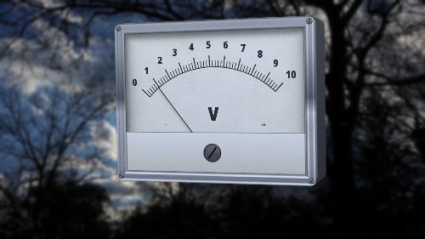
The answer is 1 V
